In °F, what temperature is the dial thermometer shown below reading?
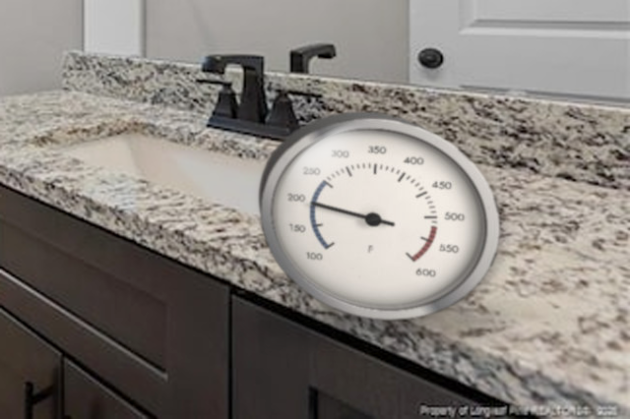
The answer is 200 °F
